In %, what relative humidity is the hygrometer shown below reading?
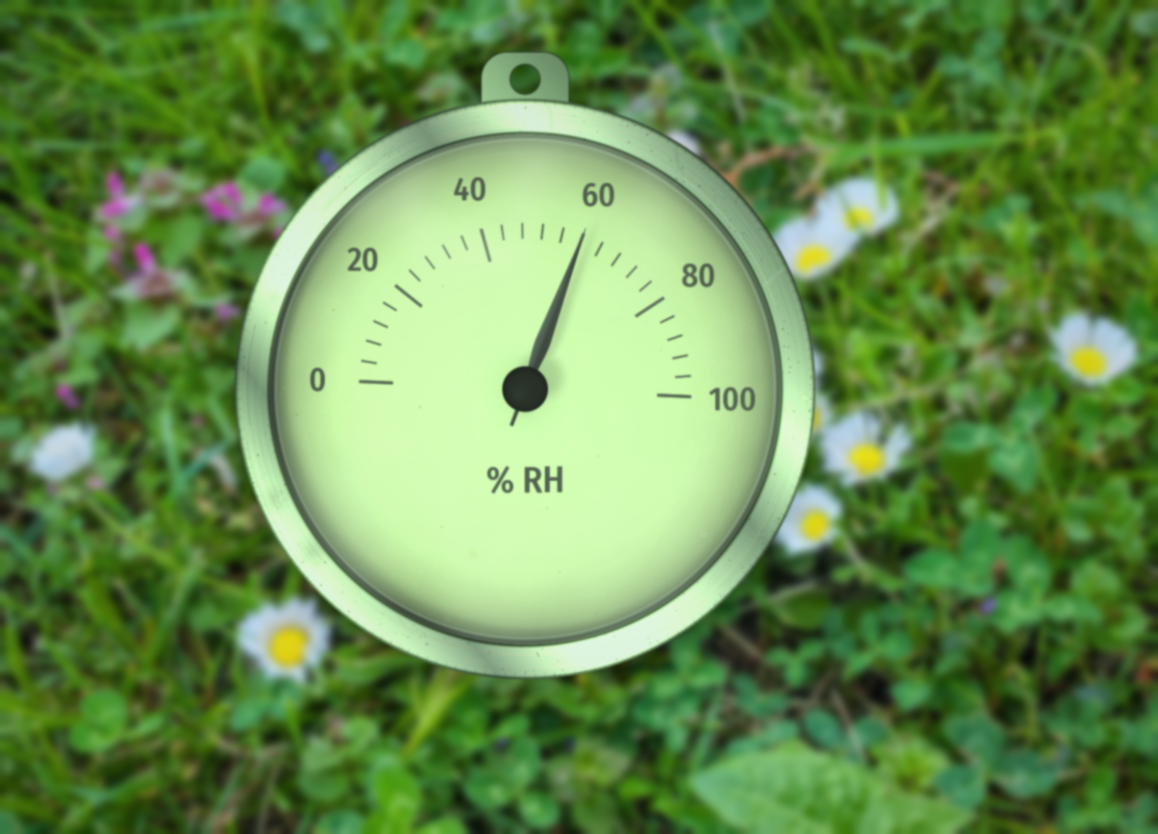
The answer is 60 %
